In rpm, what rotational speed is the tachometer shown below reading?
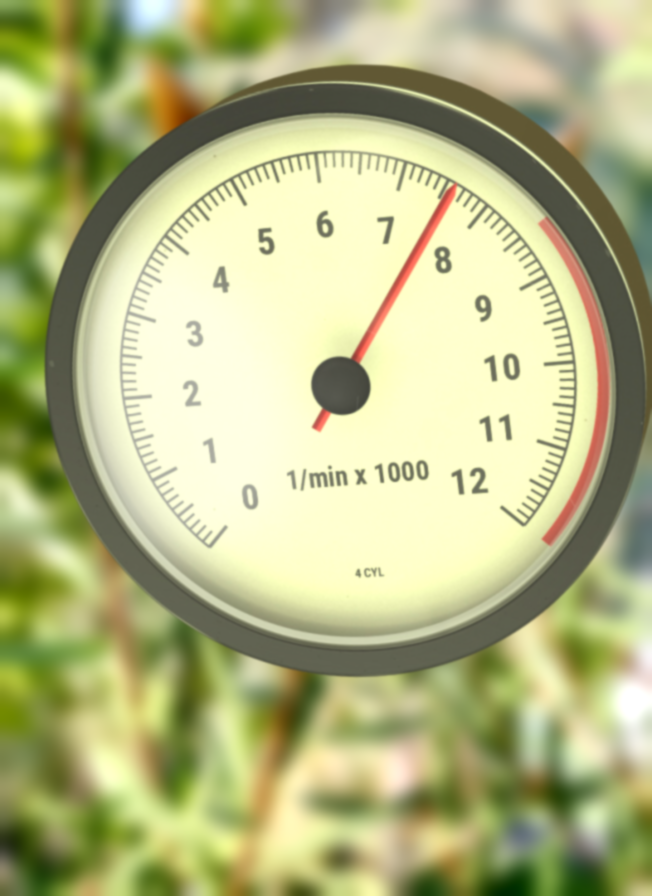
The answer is 7600 rpm
